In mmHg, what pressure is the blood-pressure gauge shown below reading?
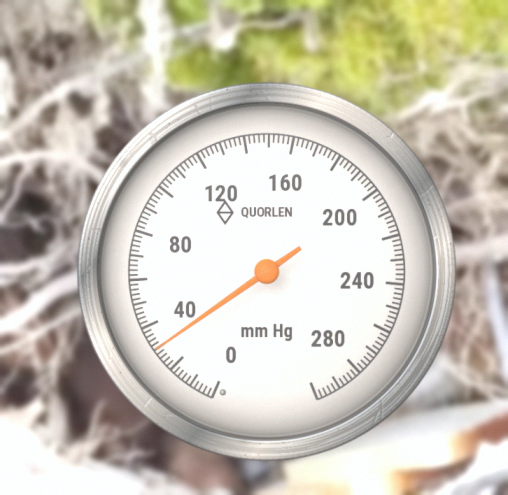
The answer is 30 mmHg
